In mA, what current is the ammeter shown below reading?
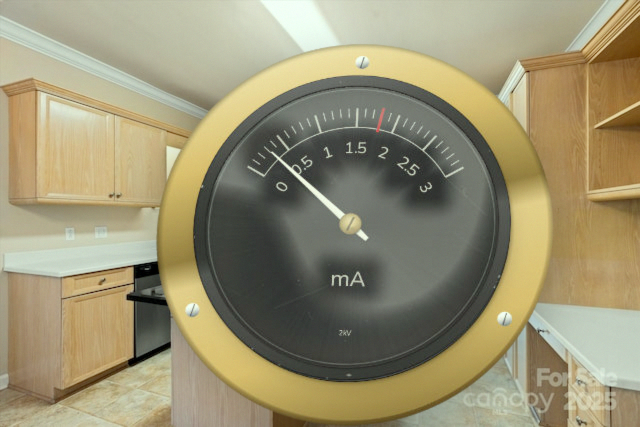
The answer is 0.3 mA
